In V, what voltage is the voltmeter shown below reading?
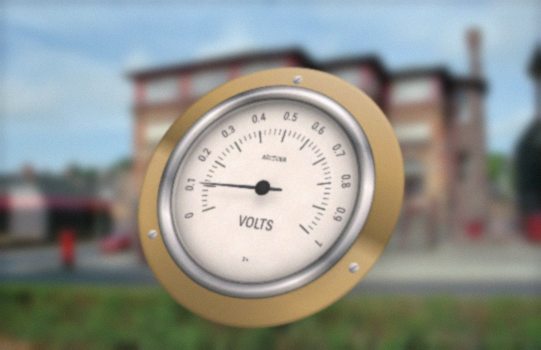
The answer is 0.1 V
